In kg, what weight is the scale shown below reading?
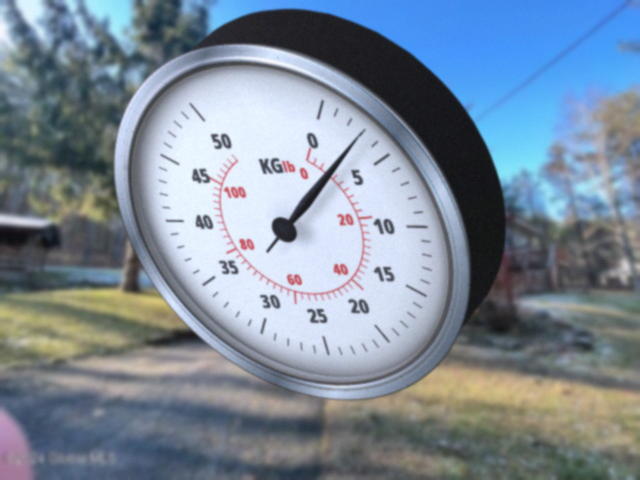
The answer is 3 kg
